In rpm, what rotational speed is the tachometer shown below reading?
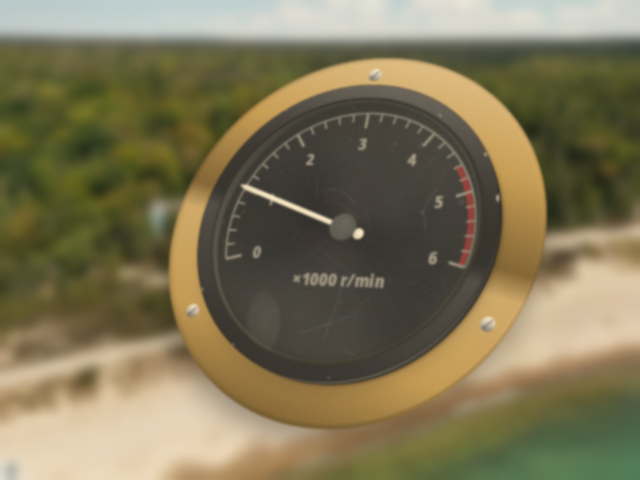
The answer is 1000 rpm
